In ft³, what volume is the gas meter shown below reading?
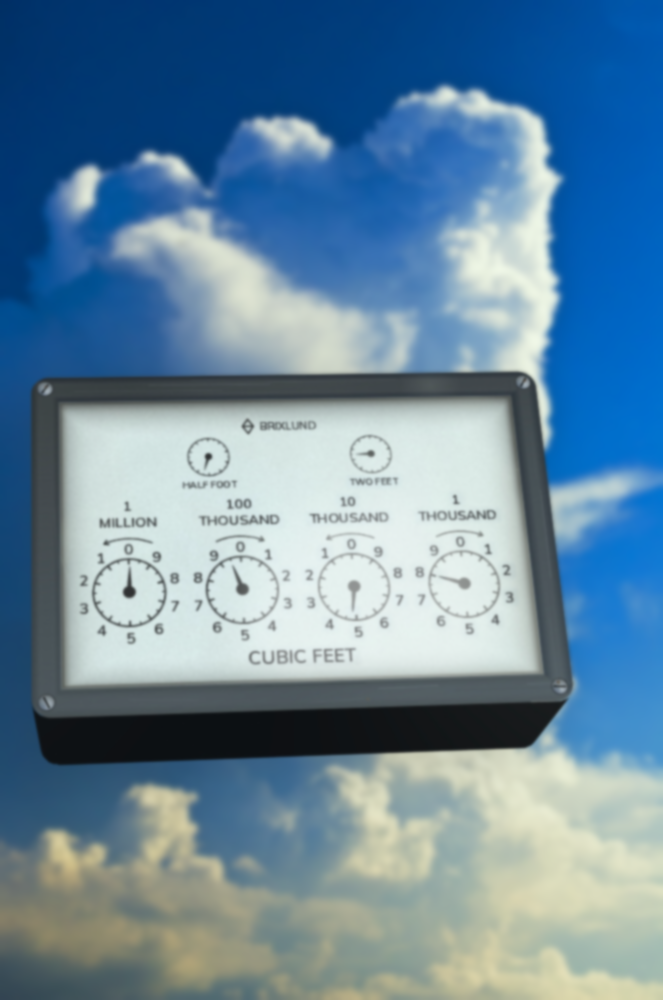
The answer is 994800 ft³
